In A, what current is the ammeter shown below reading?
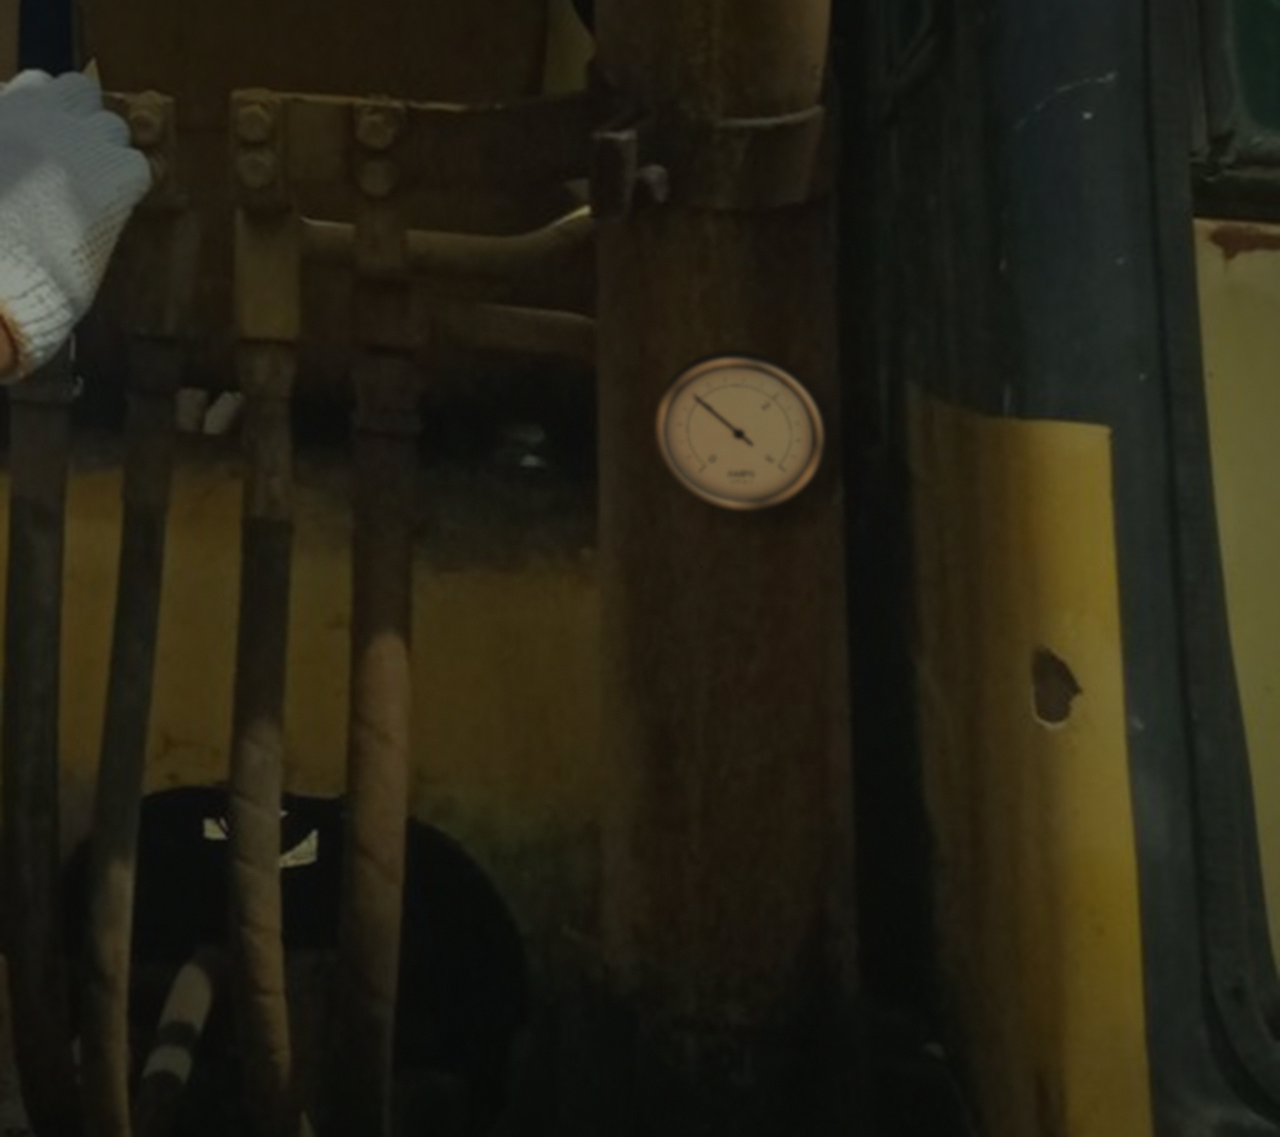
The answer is 1 A
